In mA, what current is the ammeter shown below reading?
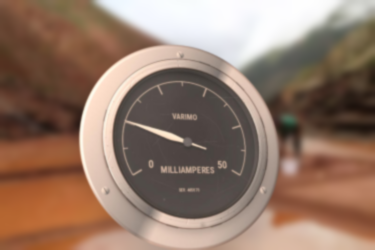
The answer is 10 mA
